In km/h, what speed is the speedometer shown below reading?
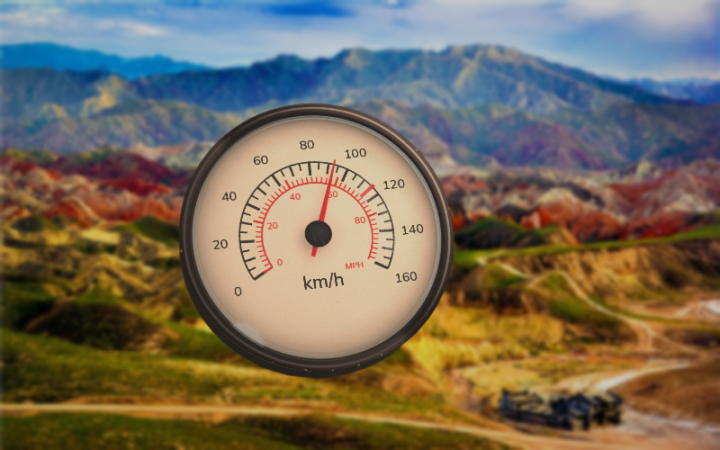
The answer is 92.5 km/h
